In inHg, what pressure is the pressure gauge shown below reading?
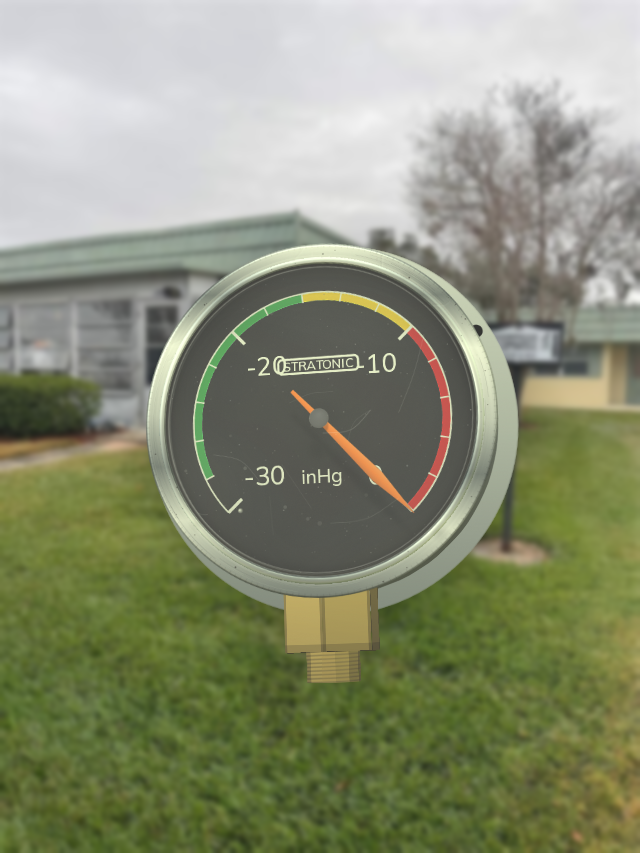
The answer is 0 inHg
